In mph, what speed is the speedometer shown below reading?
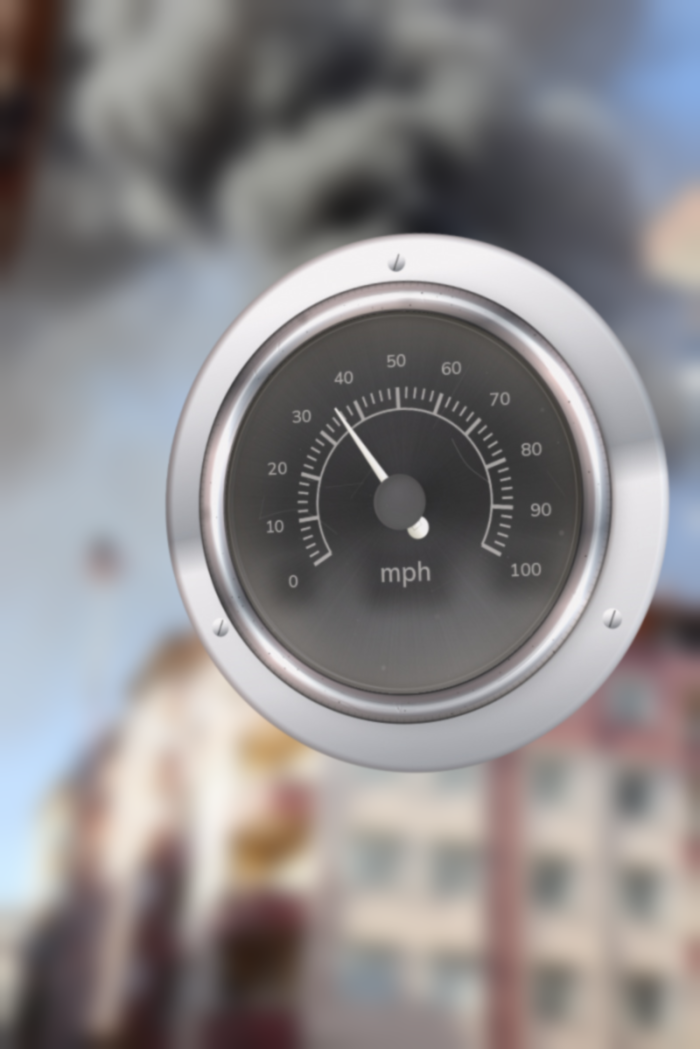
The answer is 36 mph
